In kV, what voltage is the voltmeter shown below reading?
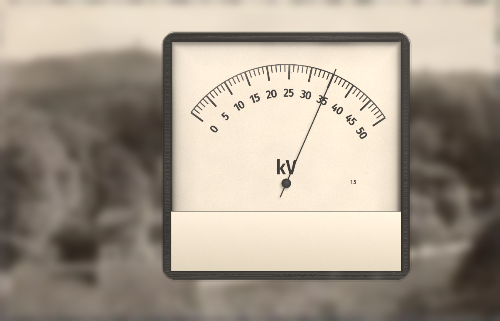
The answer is 35 kV
